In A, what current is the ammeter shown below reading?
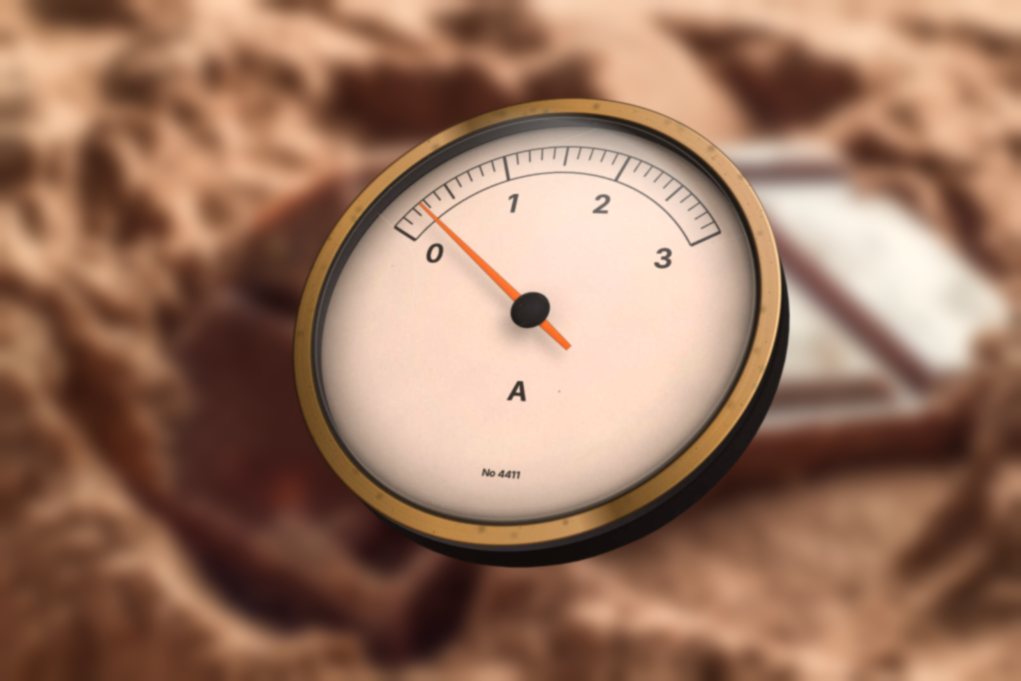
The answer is 0.25 A
